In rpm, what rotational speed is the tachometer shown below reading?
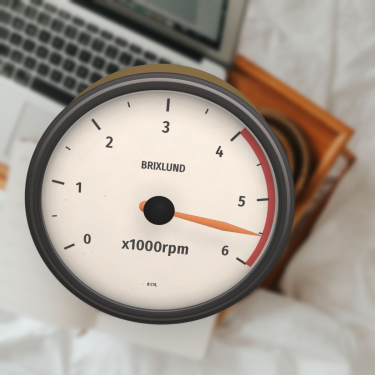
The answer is 5500 rpm
